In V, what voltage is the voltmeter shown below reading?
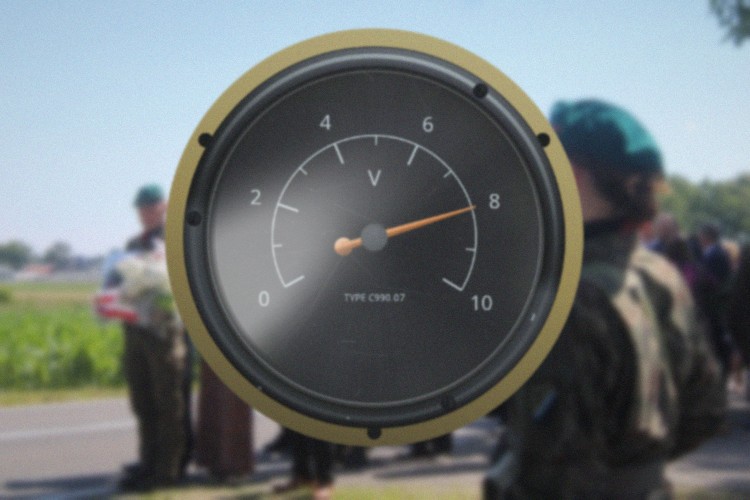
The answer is 8 V
